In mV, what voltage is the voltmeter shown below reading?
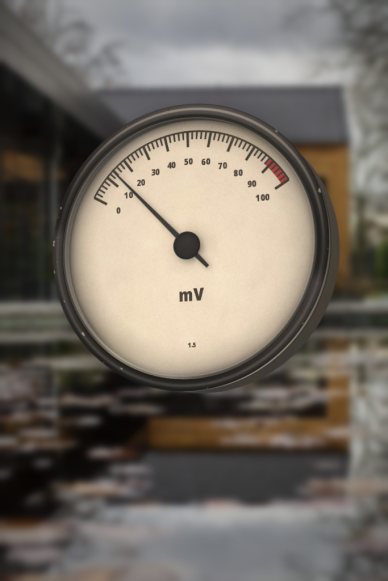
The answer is 14 mV
